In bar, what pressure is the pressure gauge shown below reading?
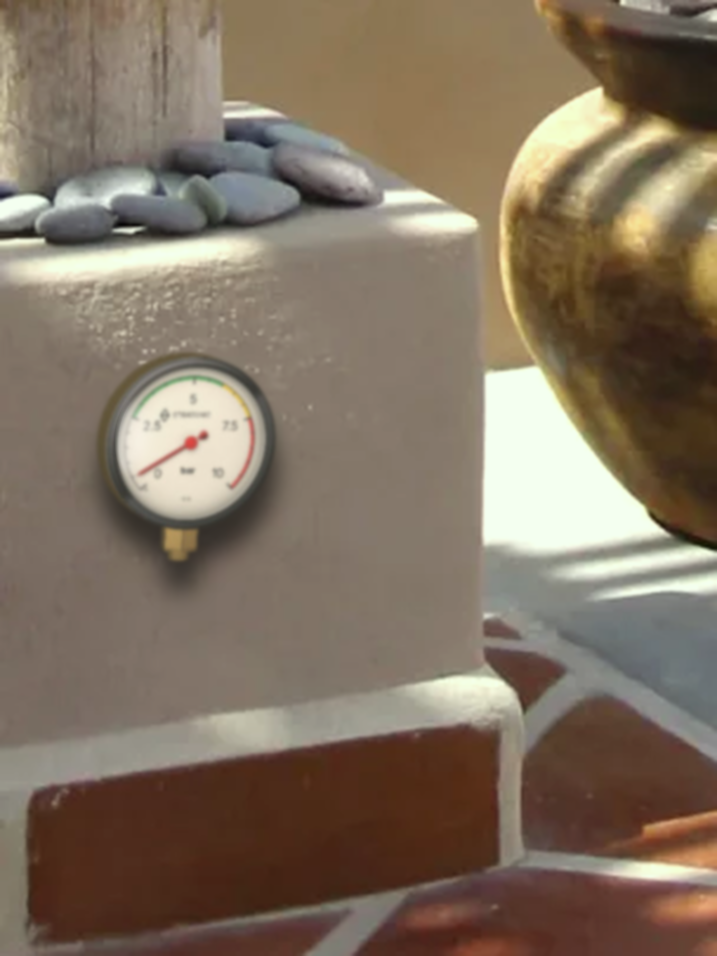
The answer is 0.5 bar
